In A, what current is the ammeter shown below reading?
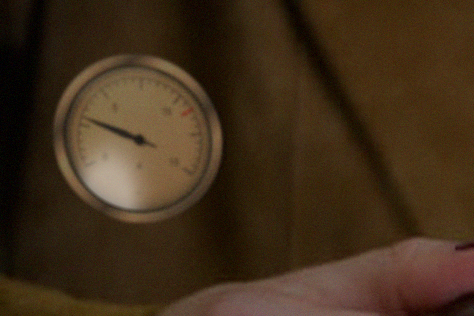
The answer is 3 A
